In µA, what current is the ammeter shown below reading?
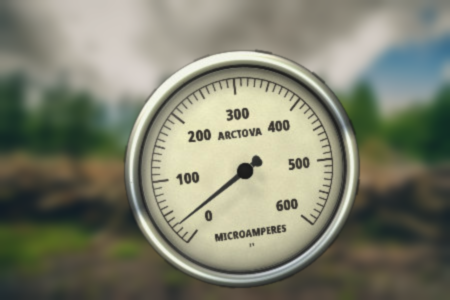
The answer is 30 µA
